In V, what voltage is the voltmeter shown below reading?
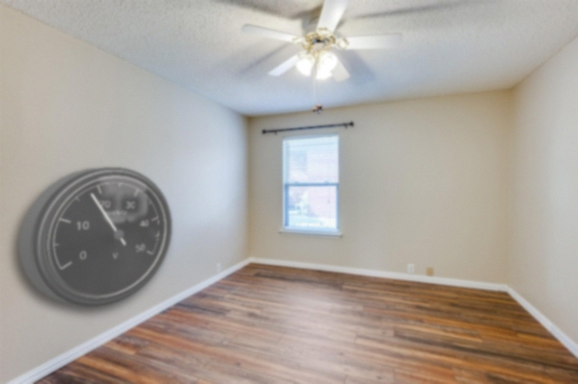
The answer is 17.5 V
